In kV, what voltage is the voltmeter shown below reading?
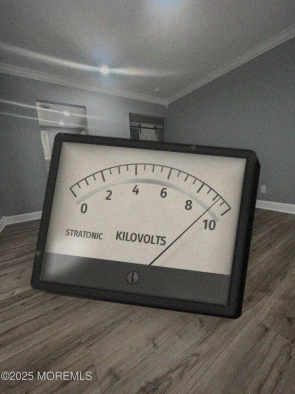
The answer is 9.25 kV
